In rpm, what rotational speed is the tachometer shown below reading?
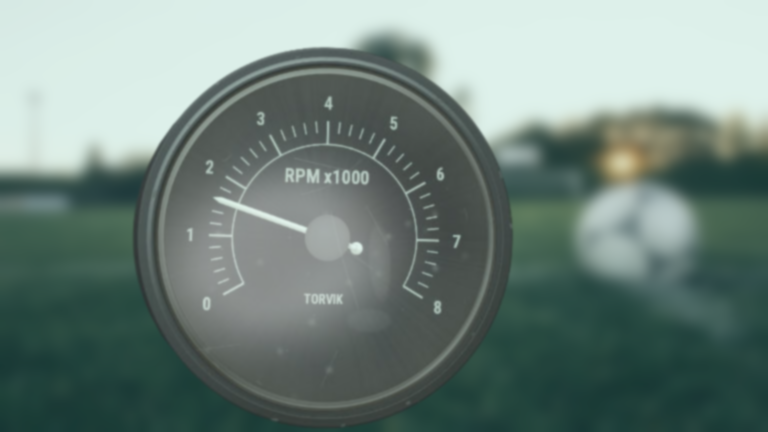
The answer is 1600 rpm
